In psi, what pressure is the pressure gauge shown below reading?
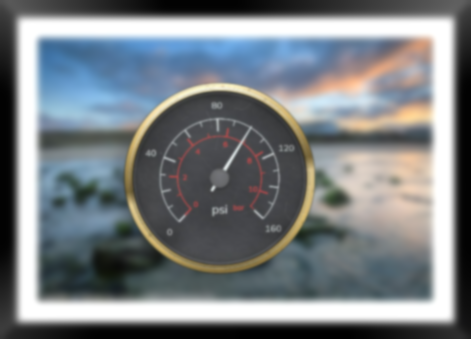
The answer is 100 psi
